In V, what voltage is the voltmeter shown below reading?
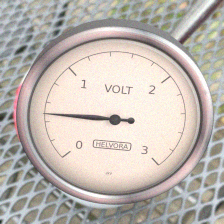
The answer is 0.5 V
